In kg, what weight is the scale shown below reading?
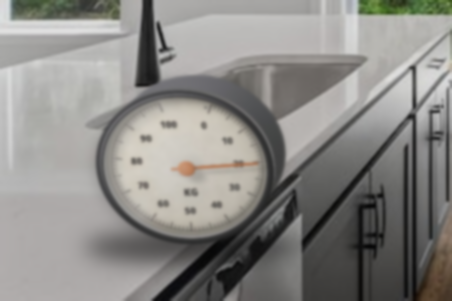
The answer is 20 kg
